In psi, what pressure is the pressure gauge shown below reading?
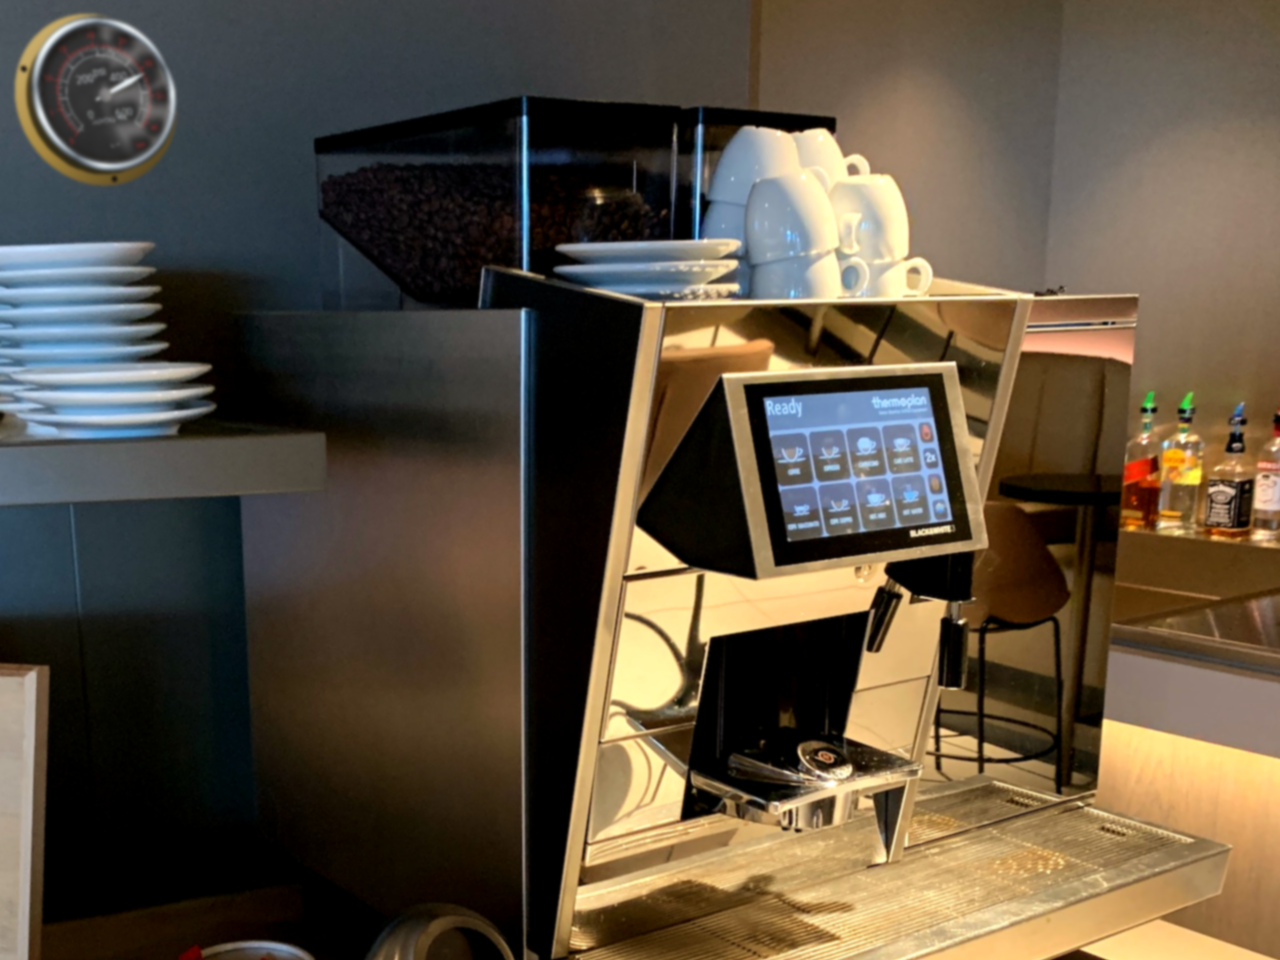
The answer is 450 psi
